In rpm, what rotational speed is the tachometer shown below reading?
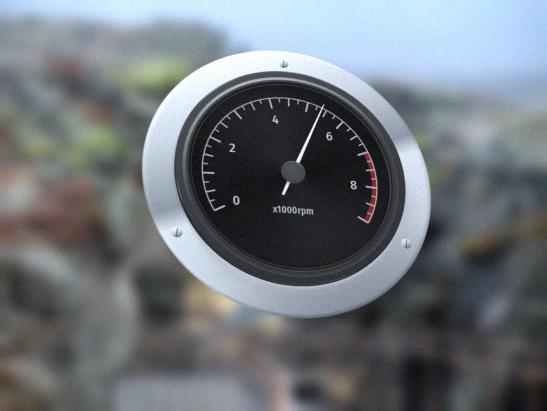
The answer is 5375 rpm
